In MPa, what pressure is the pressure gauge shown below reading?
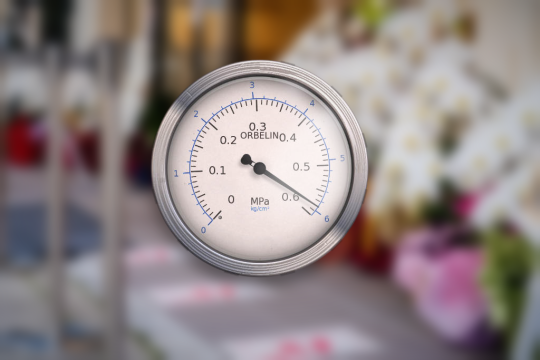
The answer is 0.58 MPa
